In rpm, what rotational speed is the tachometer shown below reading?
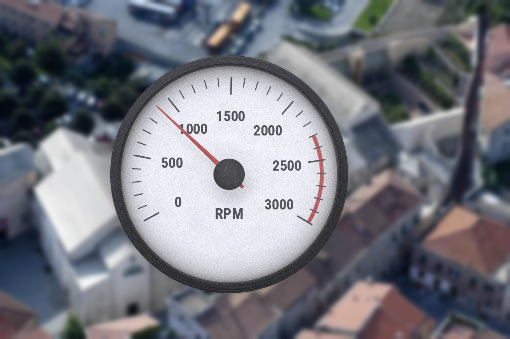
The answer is 900 rpm
